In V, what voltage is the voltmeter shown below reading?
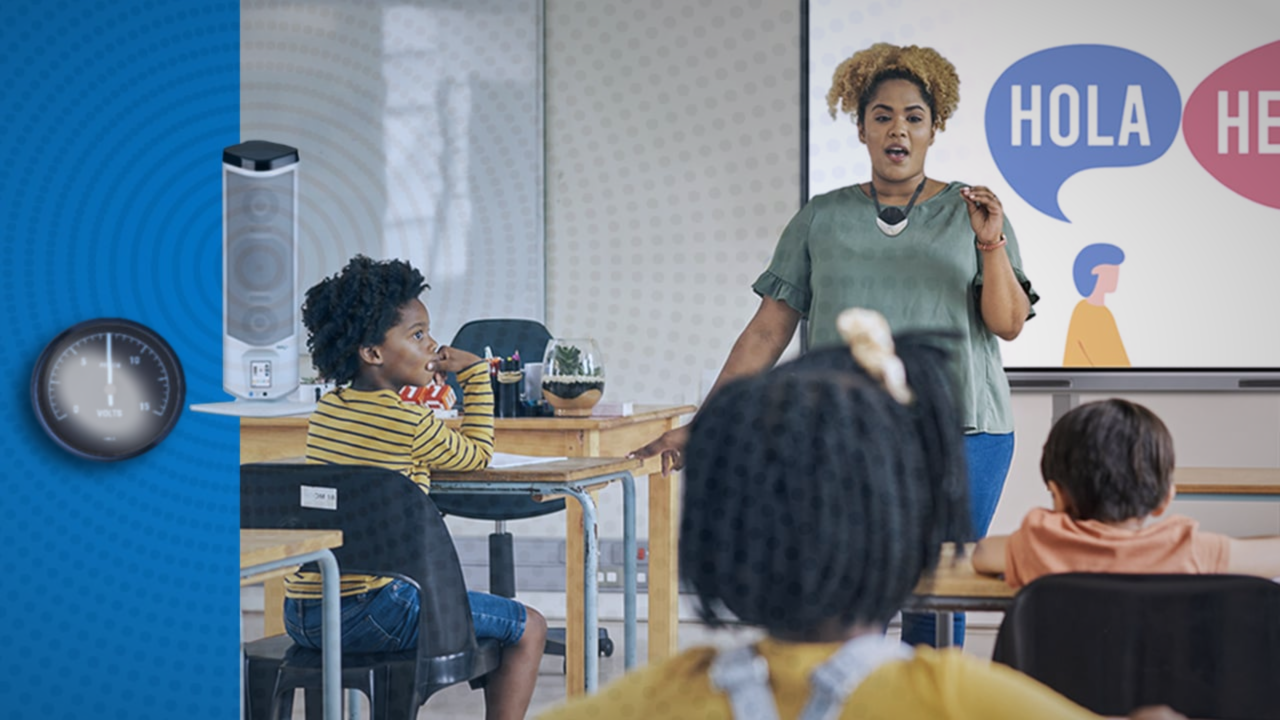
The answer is 7.5 V
